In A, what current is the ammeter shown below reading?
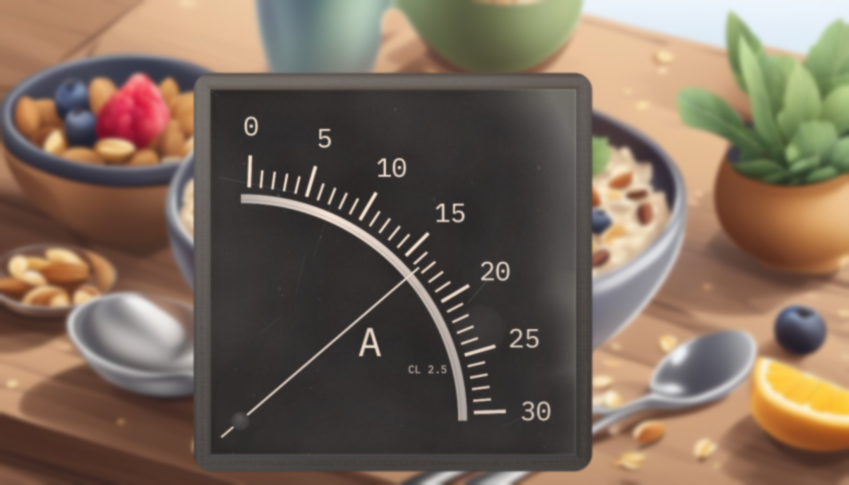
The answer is 16.5 A
